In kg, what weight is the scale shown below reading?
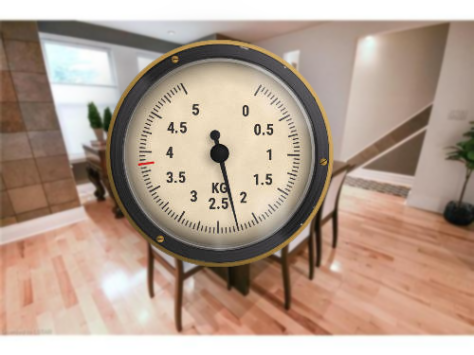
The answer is 2.25 kg
